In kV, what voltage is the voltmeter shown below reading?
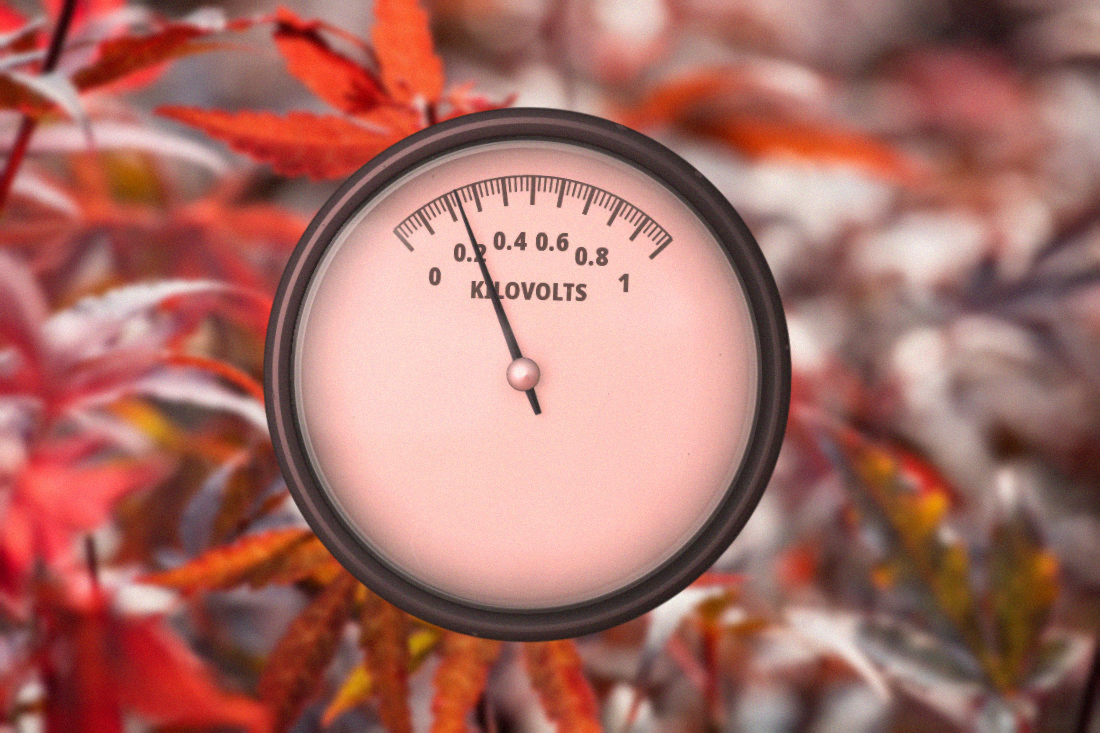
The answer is 0.24 kV
